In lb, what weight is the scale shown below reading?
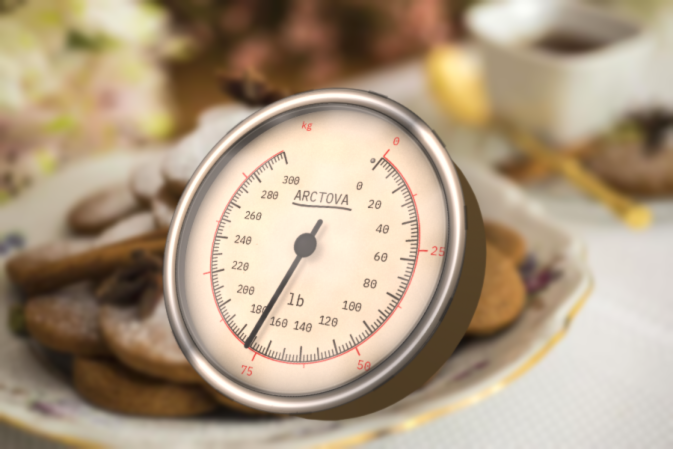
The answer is 170 lb
